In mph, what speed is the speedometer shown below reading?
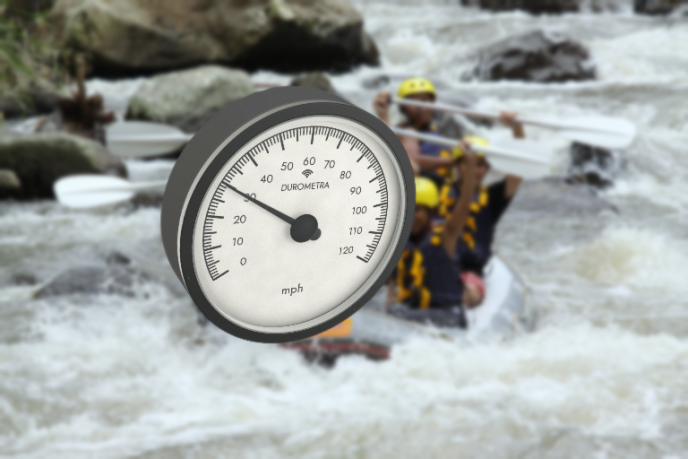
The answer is 30 mph
